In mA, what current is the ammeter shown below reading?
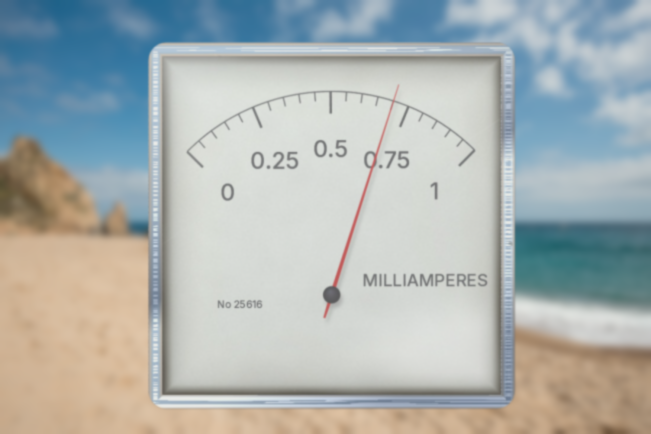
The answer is 0.7 mA
